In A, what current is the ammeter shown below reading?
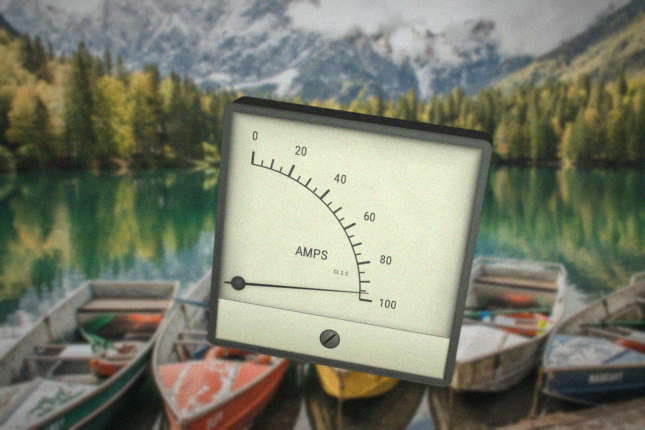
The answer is 95 A
